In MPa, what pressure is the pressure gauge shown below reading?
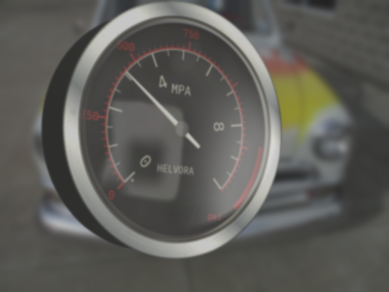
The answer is 3 MPa
